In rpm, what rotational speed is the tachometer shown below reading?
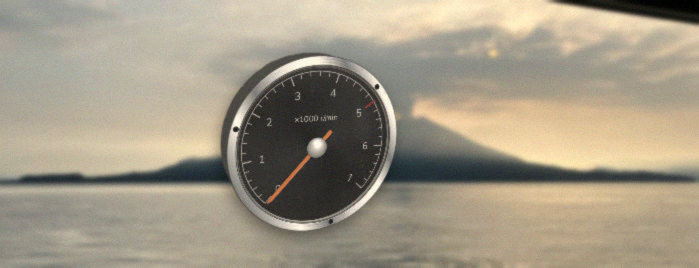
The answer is 0 rpm
